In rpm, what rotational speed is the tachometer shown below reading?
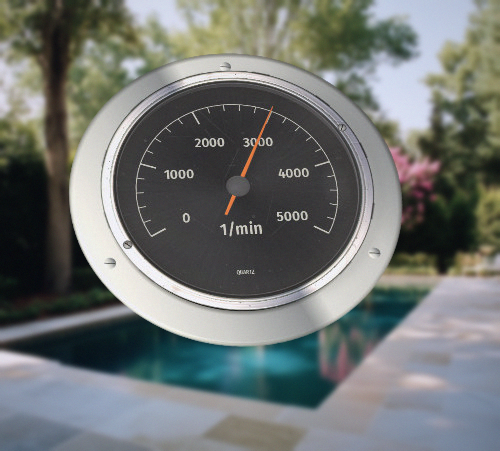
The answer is 3000 rpm
